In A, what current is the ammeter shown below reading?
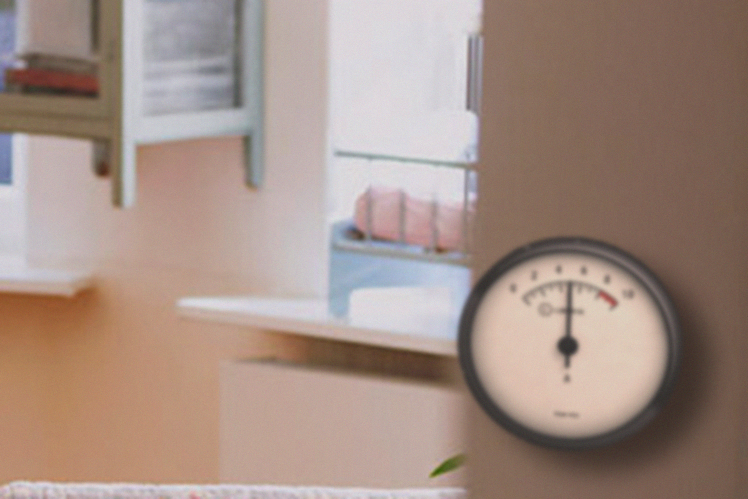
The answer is 5 A
